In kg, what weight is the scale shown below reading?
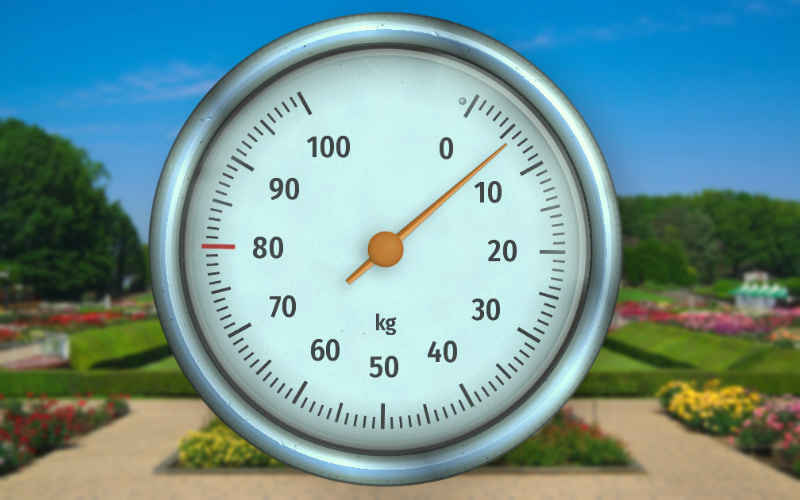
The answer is 6 kg
